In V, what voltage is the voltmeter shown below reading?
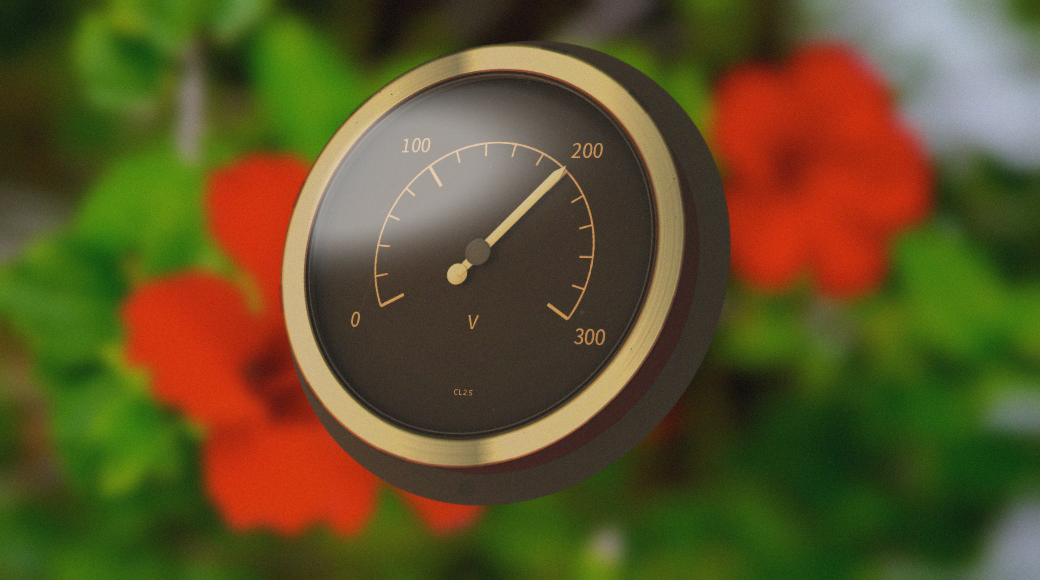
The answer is 200 V
